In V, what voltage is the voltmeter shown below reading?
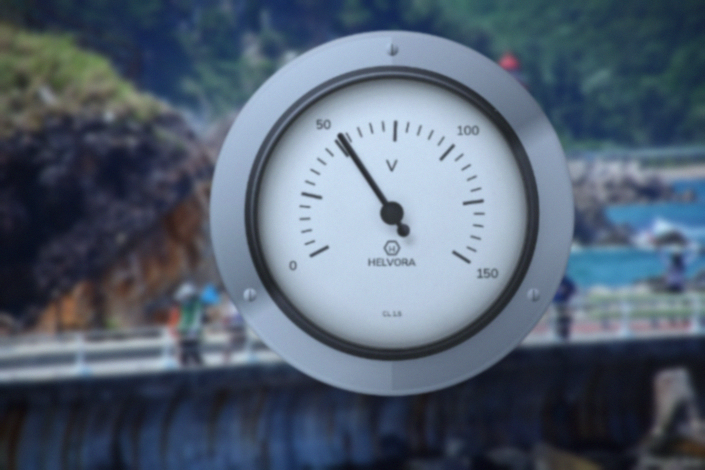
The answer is 52.5 V
